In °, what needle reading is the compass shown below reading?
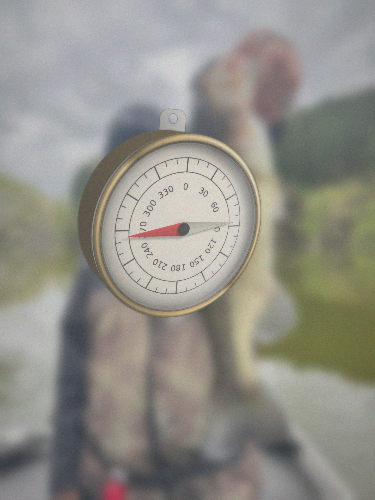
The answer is 265 °
